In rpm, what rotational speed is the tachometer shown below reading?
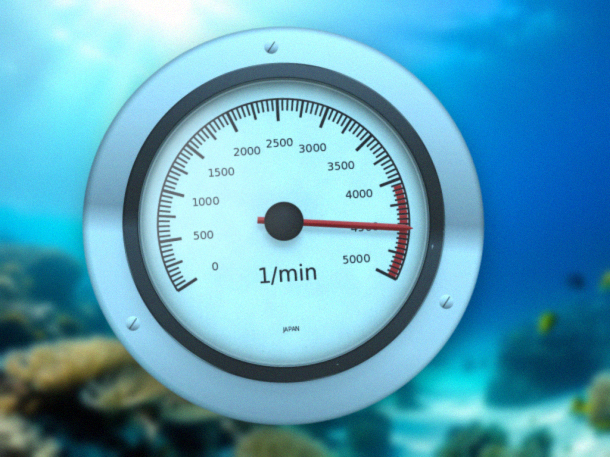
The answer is 4500 rpm
